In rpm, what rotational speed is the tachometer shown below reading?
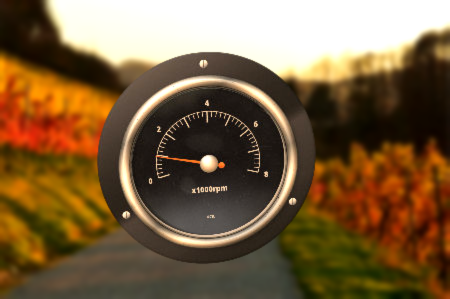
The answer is 1000 rpm
